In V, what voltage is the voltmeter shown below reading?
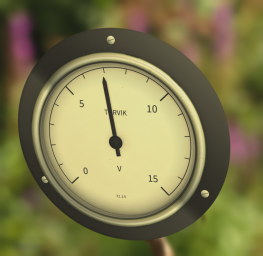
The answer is 7 V
